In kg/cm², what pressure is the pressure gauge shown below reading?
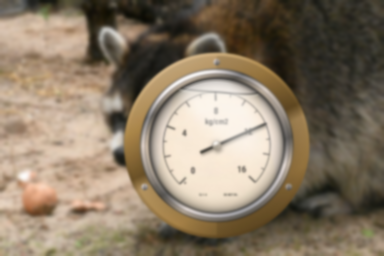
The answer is 12 kg/cm²
